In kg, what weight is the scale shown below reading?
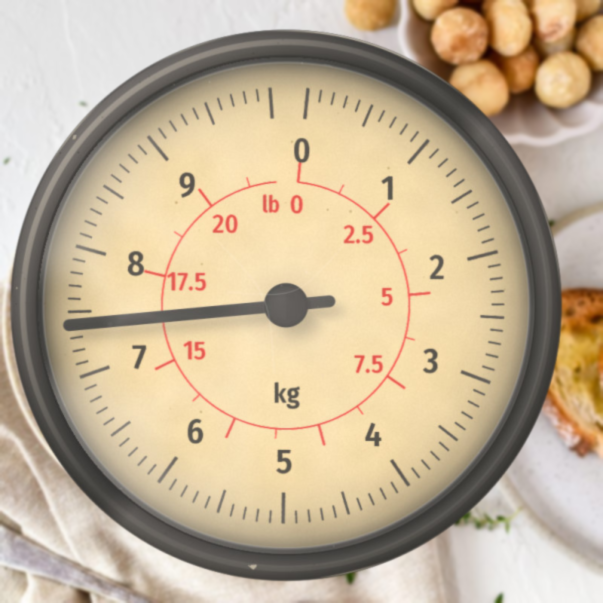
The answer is 7.4 kg
